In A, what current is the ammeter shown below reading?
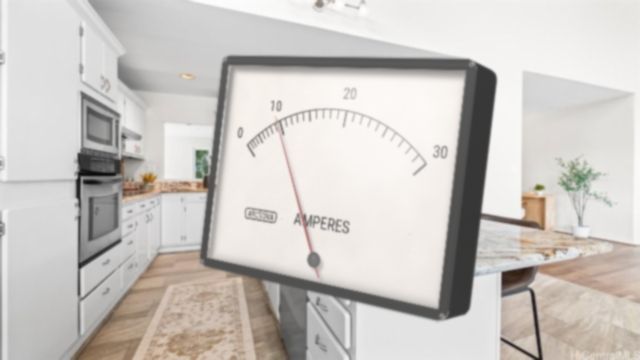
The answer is 10 A
